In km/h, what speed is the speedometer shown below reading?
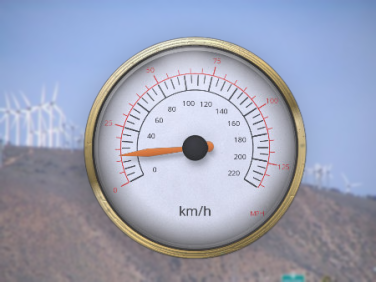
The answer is 20 km/h
